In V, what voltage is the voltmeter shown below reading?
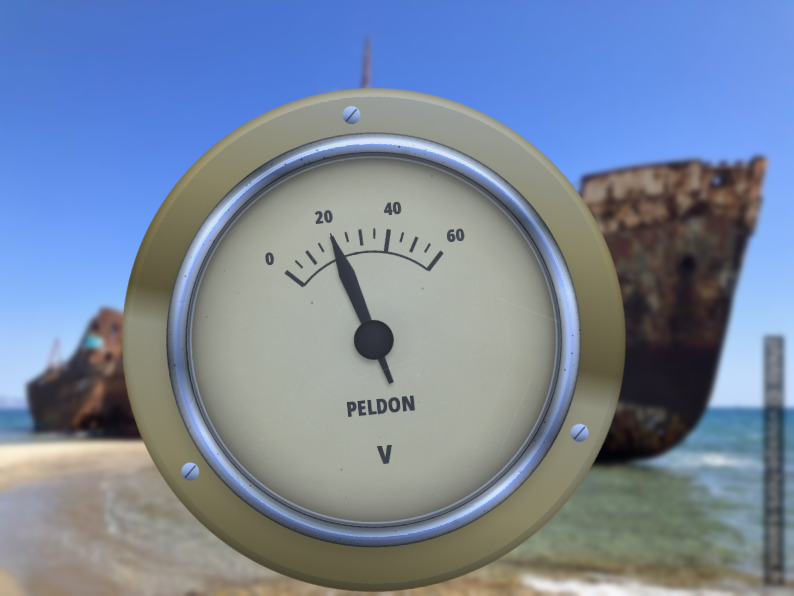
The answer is 20 V
